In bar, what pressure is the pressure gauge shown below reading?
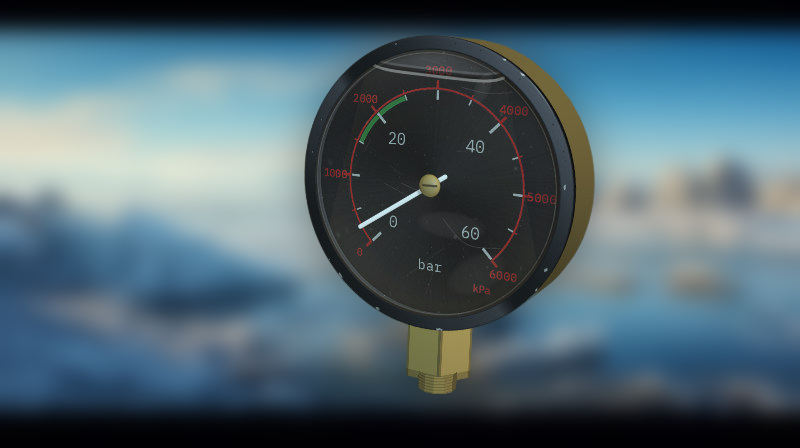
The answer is 2.5 bar
